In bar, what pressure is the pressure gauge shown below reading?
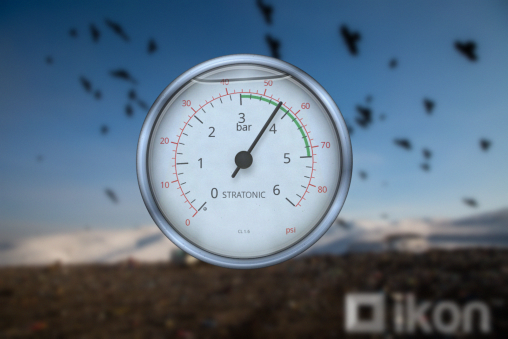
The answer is 3.8 bar
